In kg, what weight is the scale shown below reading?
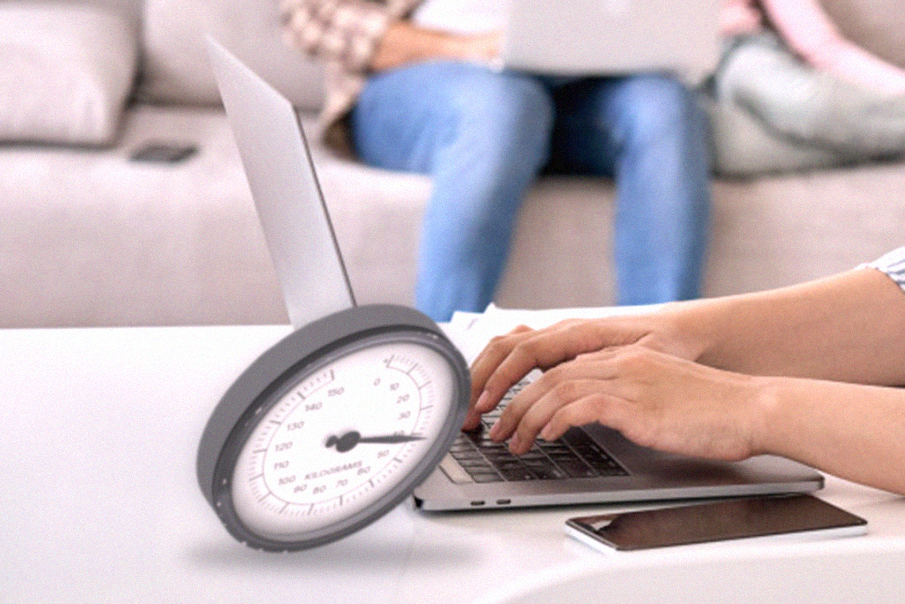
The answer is 40 kg
